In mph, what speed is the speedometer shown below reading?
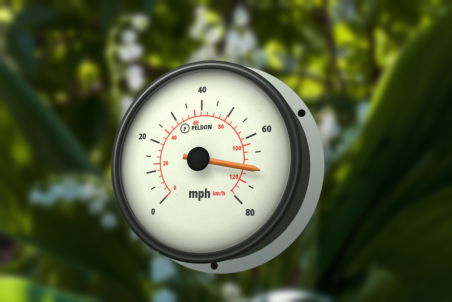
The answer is 70 mph
